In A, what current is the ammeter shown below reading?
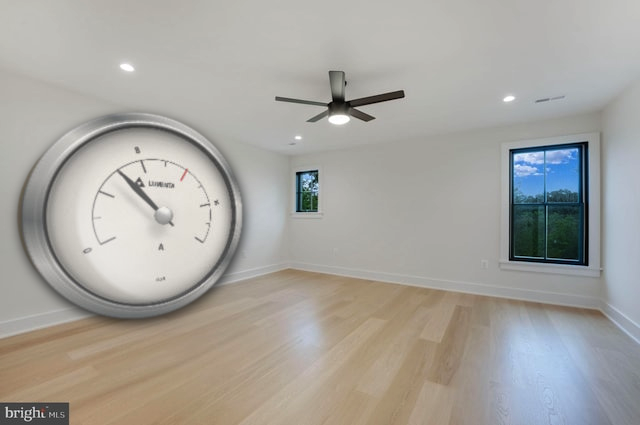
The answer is 6 A
